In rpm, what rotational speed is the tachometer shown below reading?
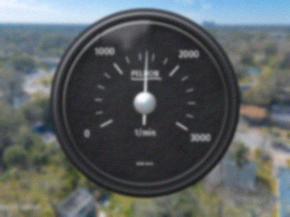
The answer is 1500 rpm
